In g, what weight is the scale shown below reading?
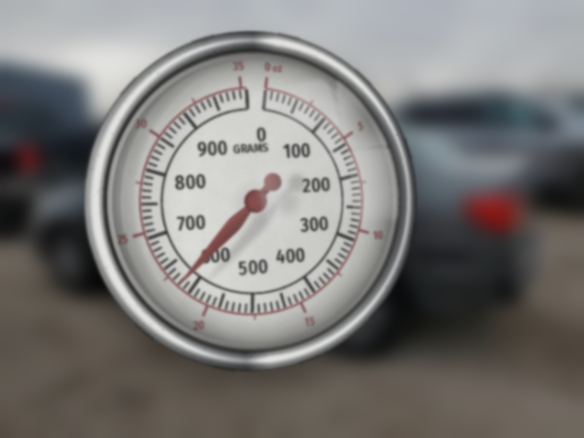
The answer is 620 g
